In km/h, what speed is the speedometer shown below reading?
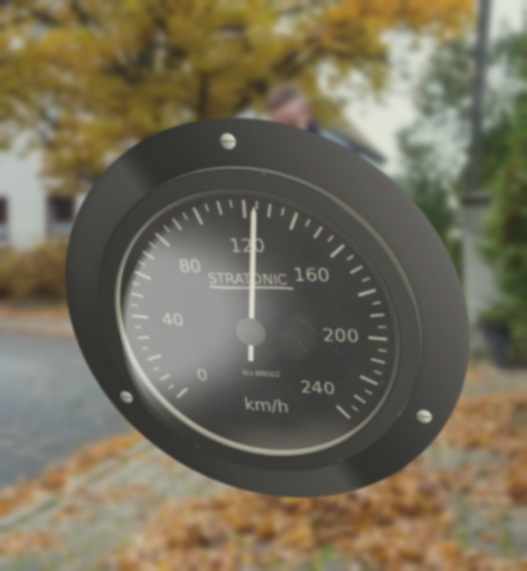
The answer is 125 km/h
